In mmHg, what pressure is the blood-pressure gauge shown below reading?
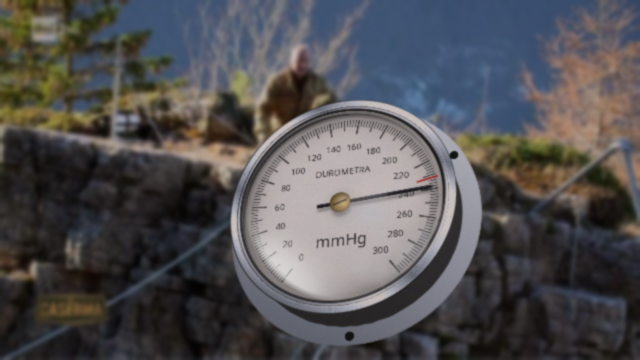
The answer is 240 mmHg
